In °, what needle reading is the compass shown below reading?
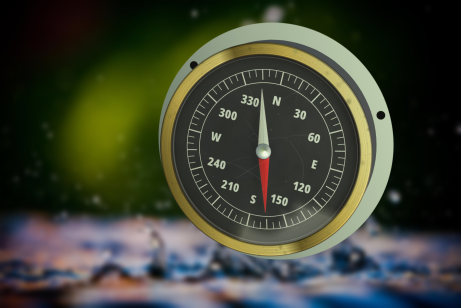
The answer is 165 °
